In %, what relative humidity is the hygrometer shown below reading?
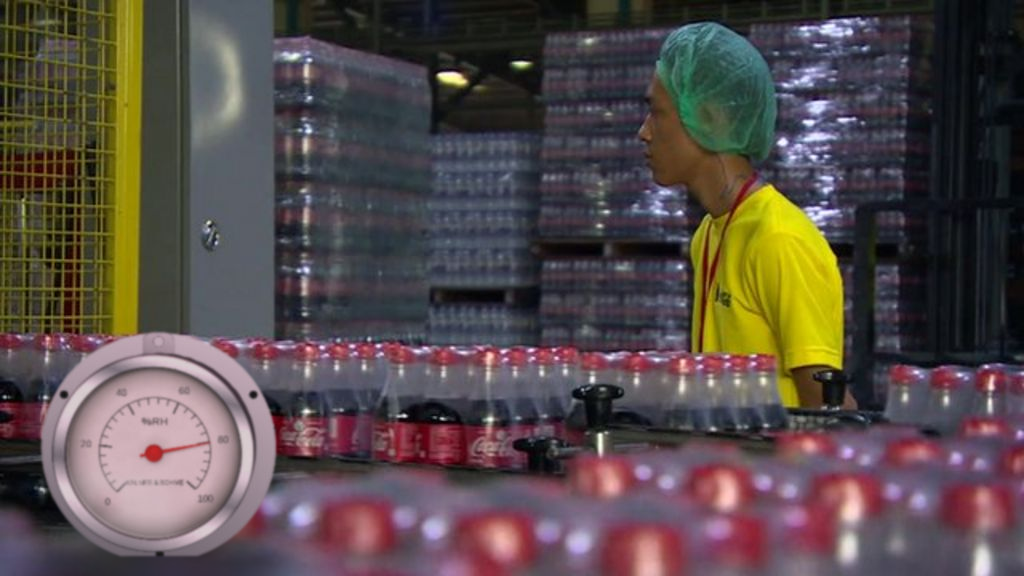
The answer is 80 %
